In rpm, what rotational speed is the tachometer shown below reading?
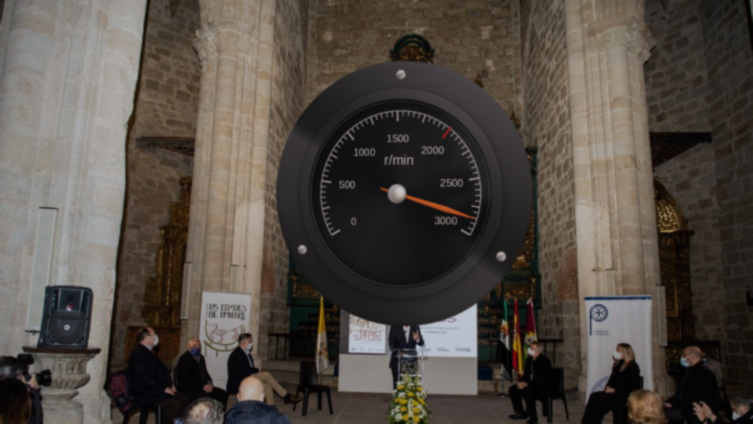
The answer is 2850 rpm
